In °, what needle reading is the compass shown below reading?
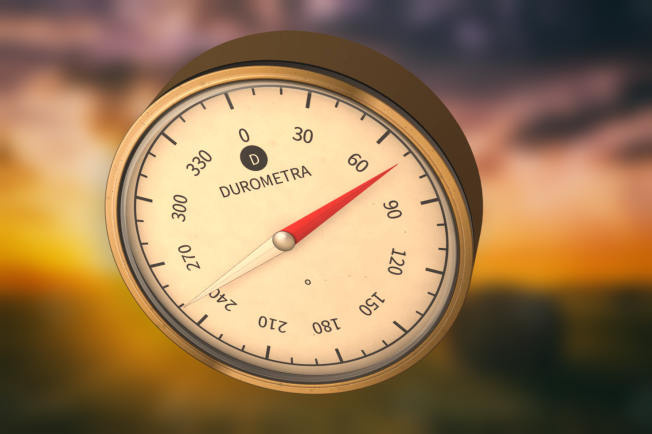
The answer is 70 °
